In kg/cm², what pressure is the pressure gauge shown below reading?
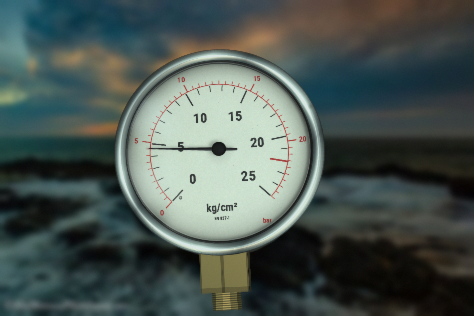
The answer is 4.5 kg/cm²
